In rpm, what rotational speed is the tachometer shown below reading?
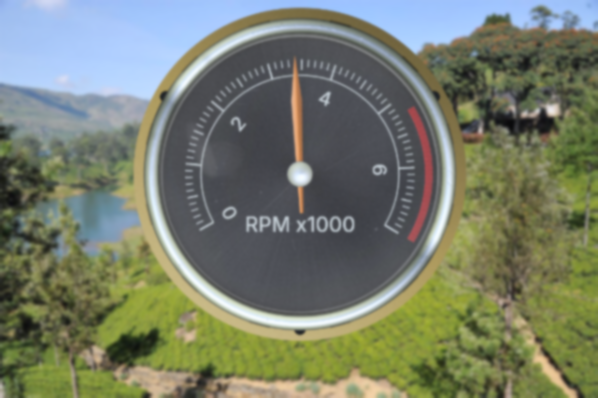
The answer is 3400 rpm
